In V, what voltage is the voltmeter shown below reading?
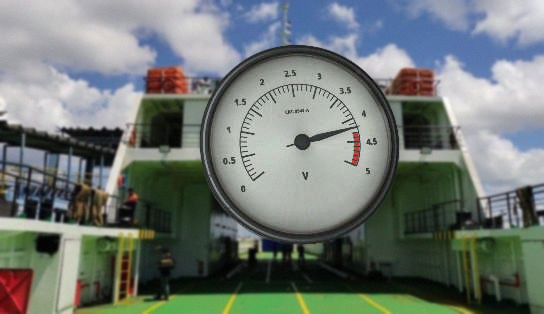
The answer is 4.2 V
